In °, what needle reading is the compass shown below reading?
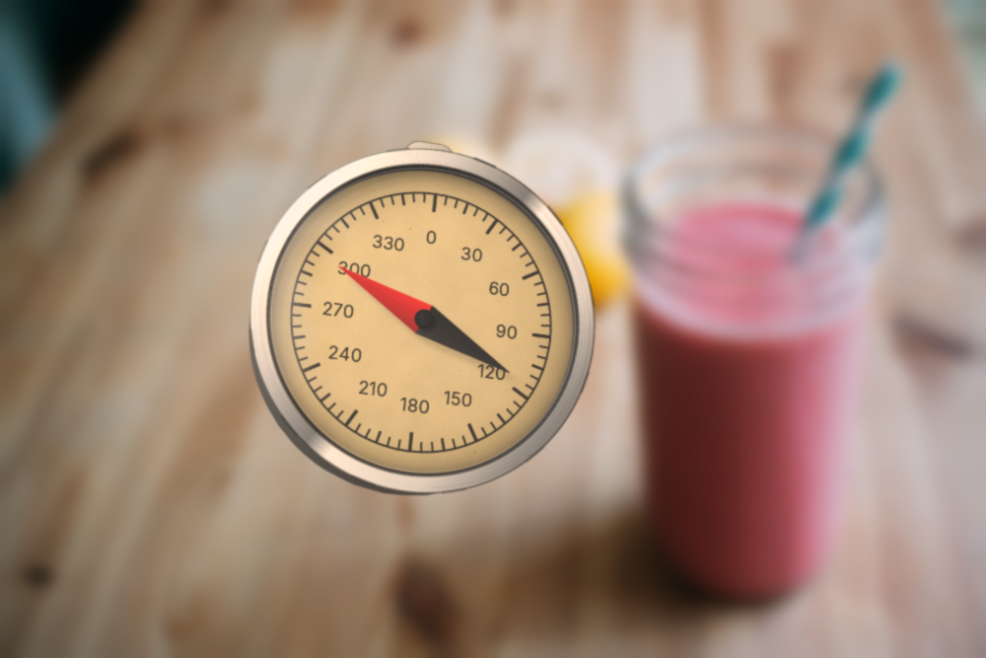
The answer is 295 °
